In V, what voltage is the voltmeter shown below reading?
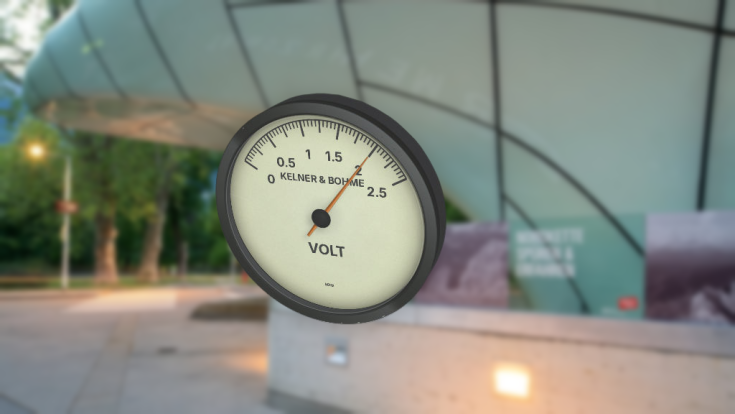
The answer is 2 V
